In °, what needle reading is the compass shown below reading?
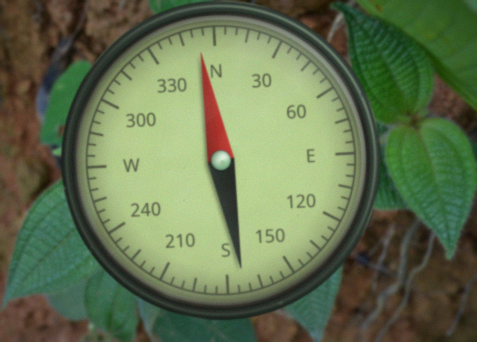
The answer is 352.5 °
